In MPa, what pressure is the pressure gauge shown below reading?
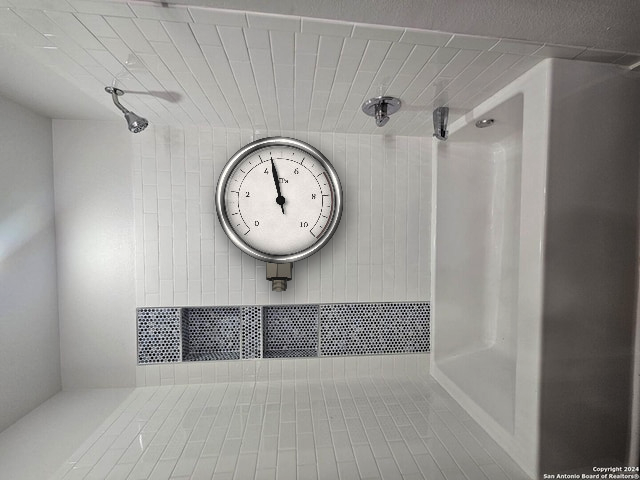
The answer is 4.5 MPa
